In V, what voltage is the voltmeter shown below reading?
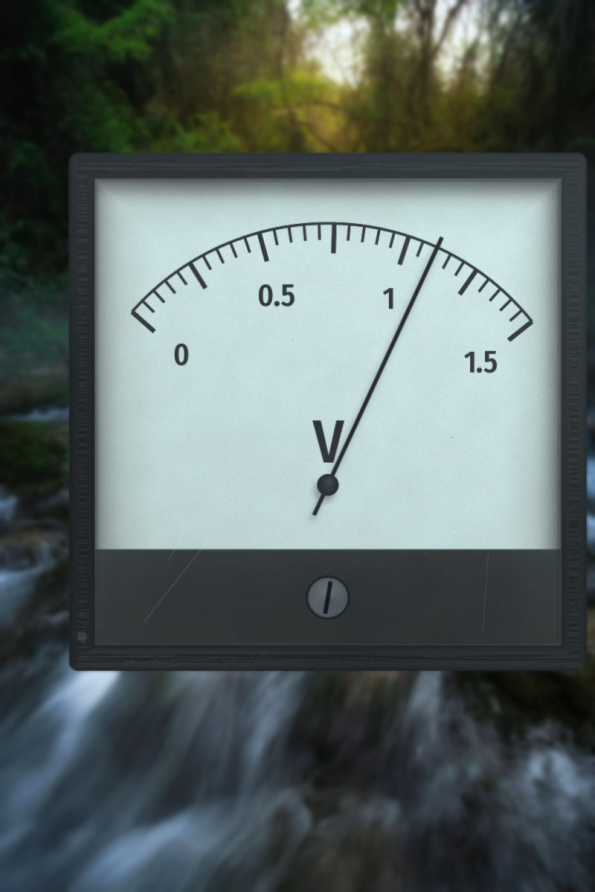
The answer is 1.1 V
